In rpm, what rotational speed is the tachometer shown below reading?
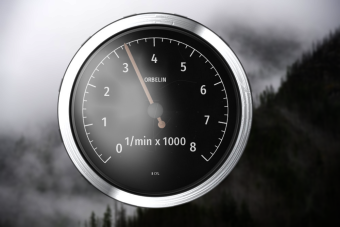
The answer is 3300 rpm
